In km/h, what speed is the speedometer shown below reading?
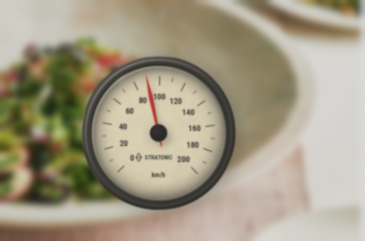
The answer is 90 km/h
